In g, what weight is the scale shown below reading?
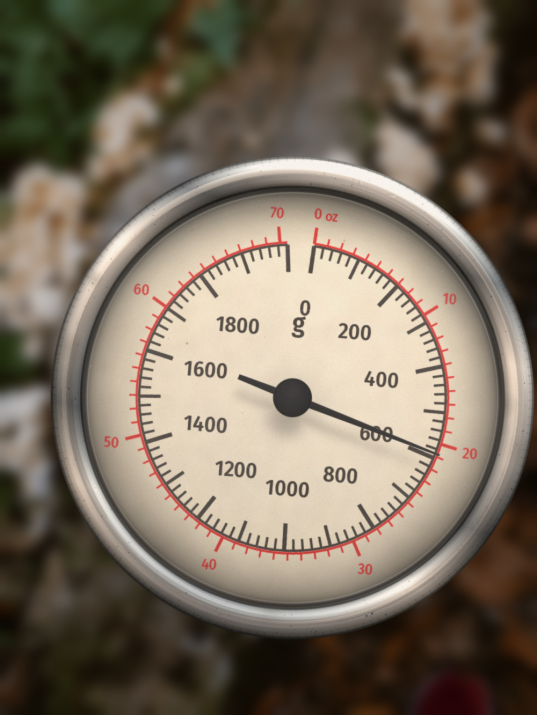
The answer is 590 g
